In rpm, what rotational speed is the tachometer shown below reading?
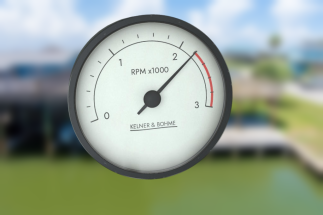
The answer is 2200 rpm
